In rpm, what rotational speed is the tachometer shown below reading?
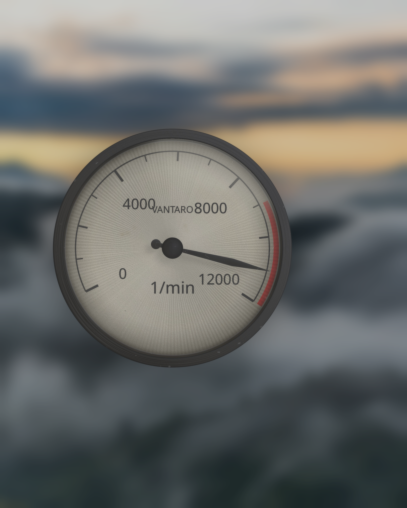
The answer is 11000 rpm
